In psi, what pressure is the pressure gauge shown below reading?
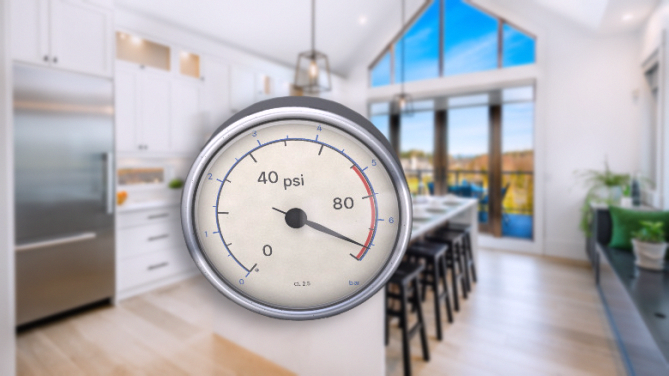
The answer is 95 psi
